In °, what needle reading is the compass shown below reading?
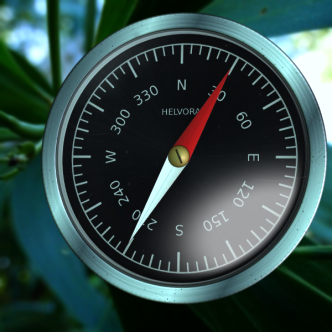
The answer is 30 °
